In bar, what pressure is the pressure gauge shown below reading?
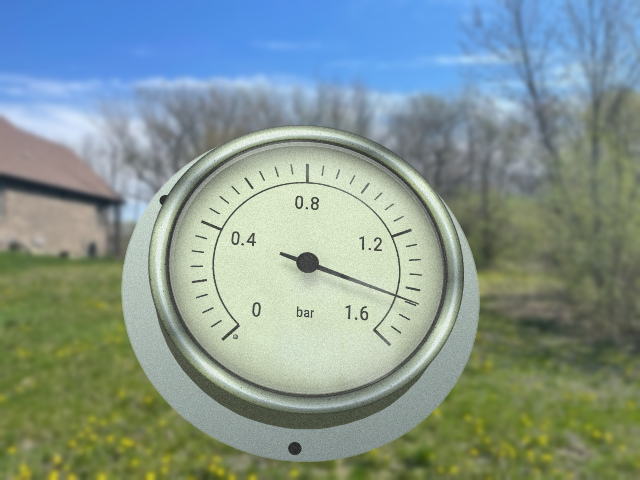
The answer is 1.45 bar
